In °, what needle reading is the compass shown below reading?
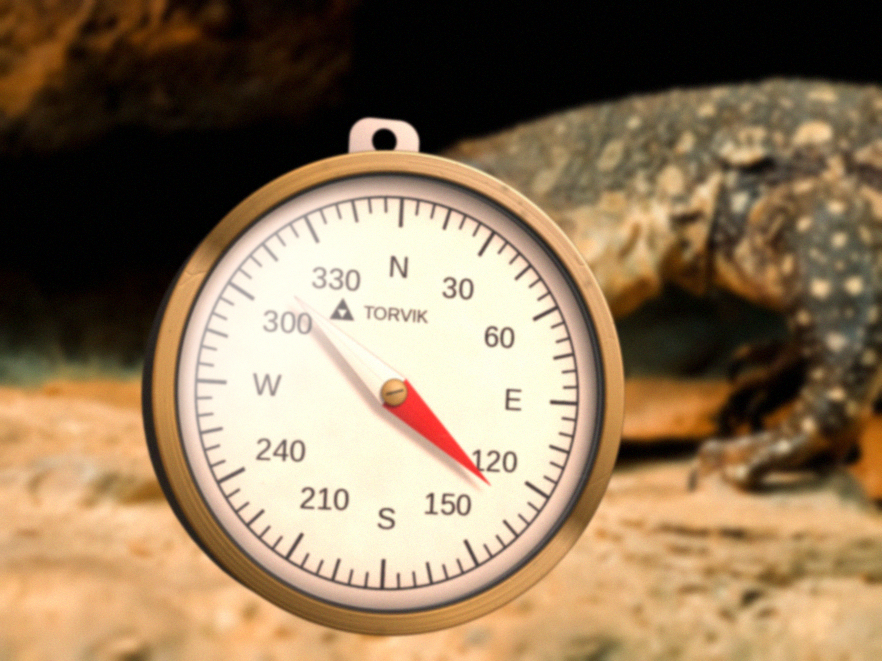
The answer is 130 °
